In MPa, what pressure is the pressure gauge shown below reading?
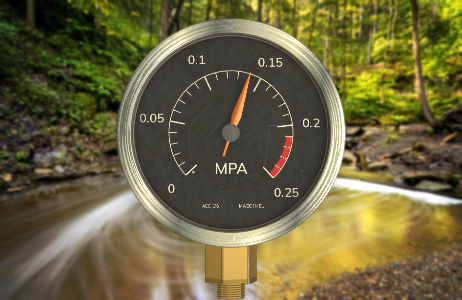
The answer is 0.14 MPa
